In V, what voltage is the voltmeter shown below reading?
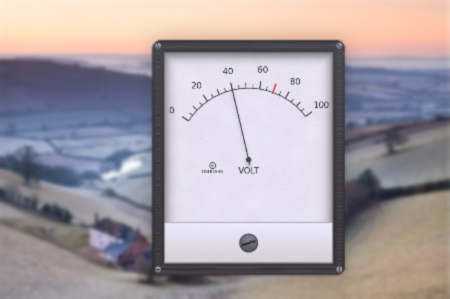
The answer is 40 V
